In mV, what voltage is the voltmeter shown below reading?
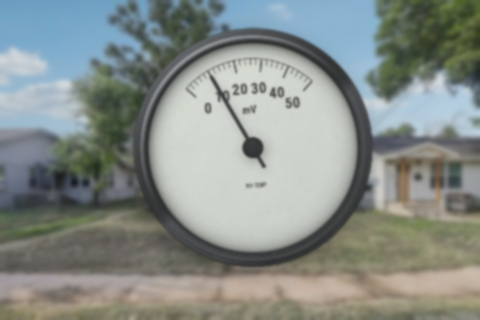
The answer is 10 mV
